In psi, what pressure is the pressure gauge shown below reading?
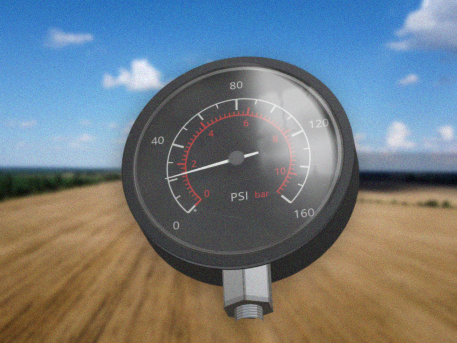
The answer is 20 psi
